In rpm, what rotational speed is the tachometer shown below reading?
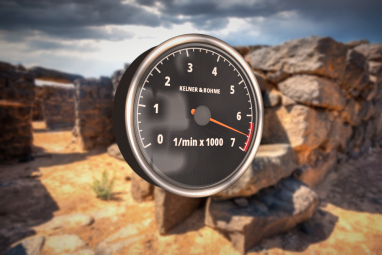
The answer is 6600 rpm
